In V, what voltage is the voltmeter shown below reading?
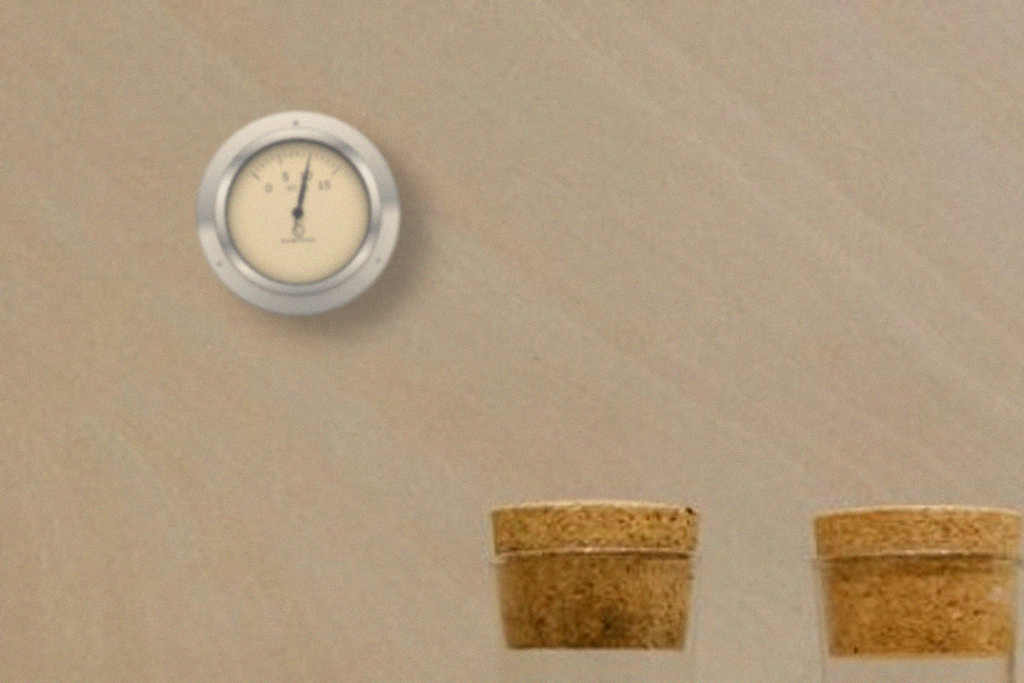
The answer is 10 V
